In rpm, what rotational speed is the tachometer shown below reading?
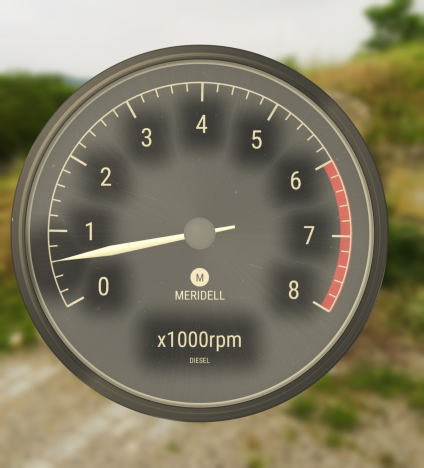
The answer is 600 rpm
